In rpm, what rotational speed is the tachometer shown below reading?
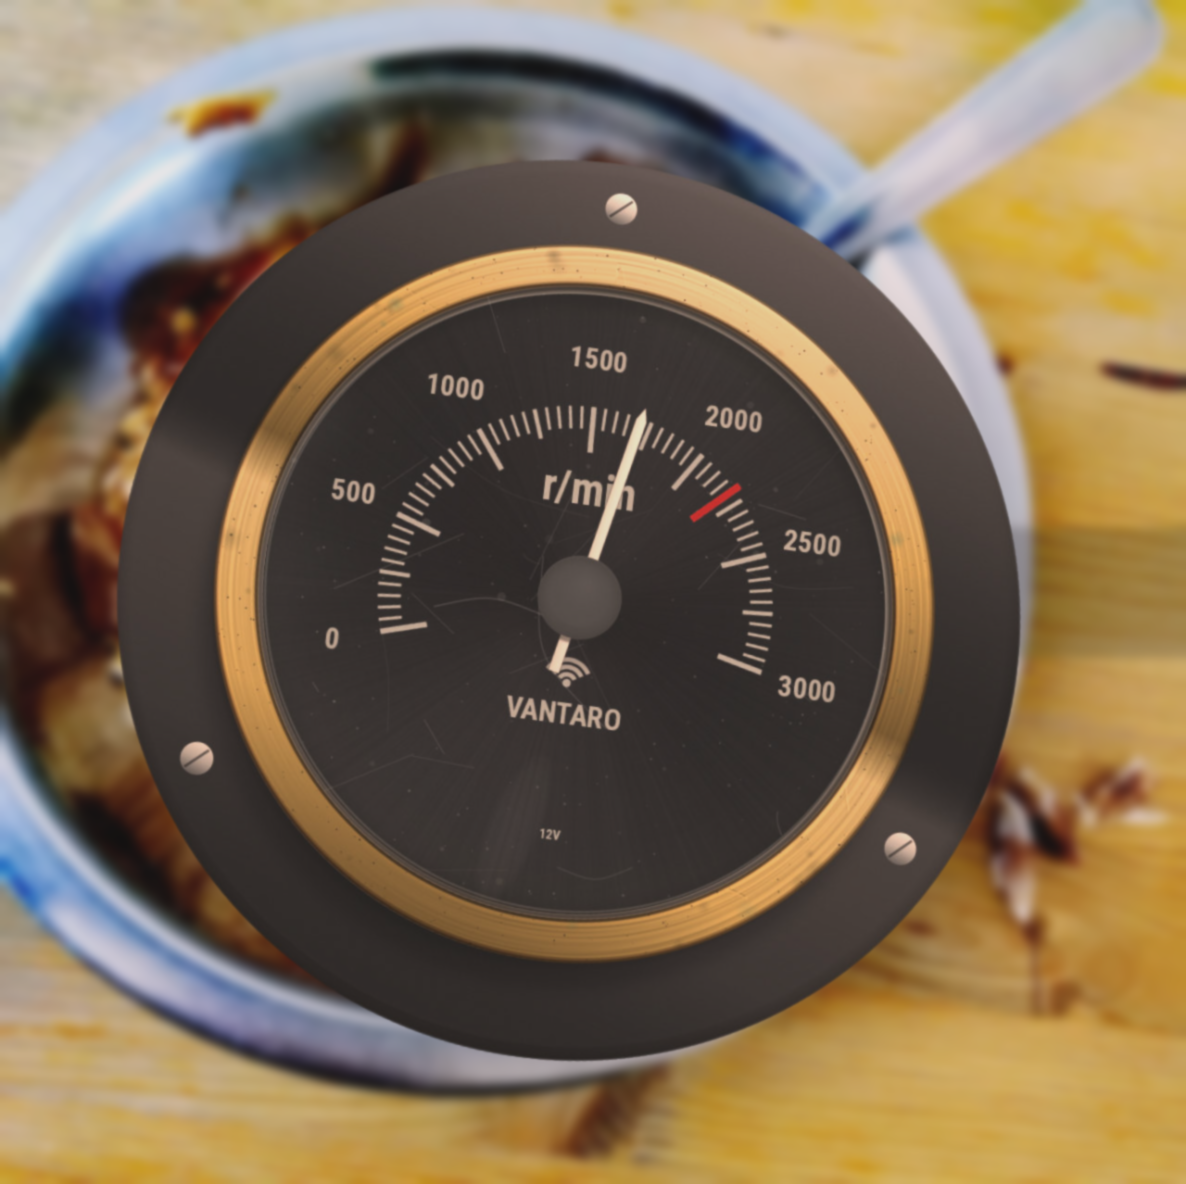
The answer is 1700 rpm
